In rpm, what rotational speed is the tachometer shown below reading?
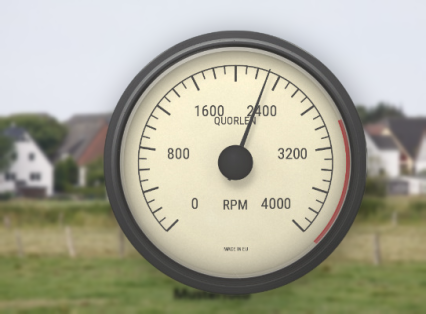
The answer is 2300 rpm
